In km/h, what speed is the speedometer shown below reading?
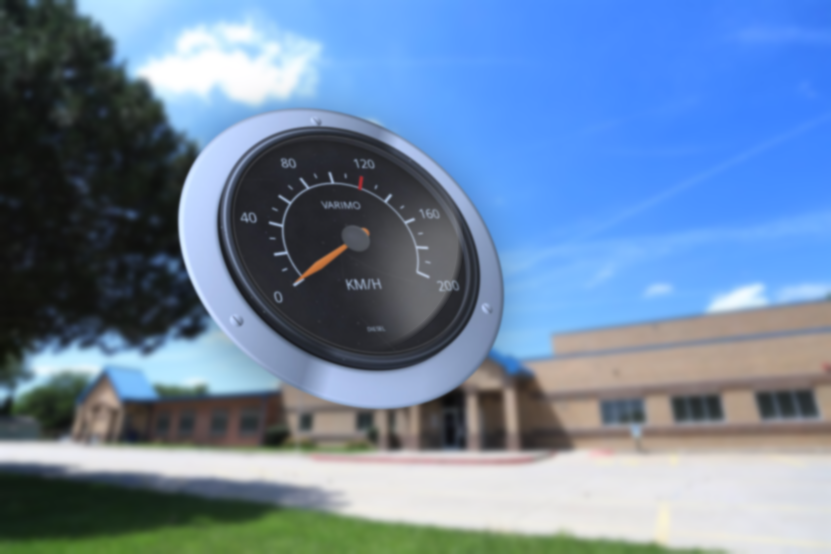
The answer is 0 km/h
